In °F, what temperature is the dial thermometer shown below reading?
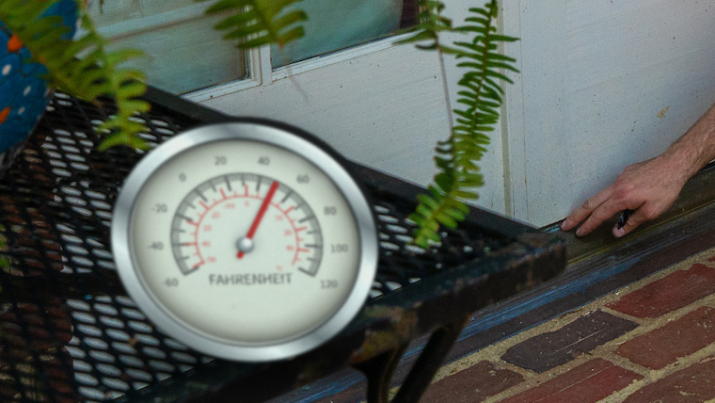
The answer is 50 °F
